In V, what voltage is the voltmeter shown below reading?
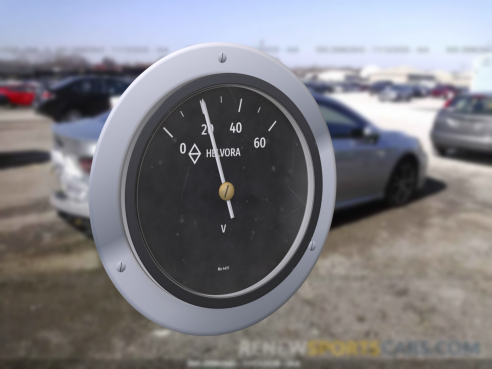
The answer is 20 V
